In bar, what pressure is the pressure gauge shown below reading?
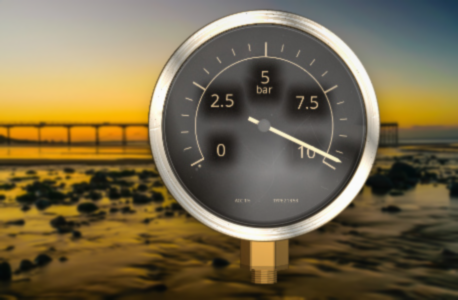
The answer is 9.75 bar
